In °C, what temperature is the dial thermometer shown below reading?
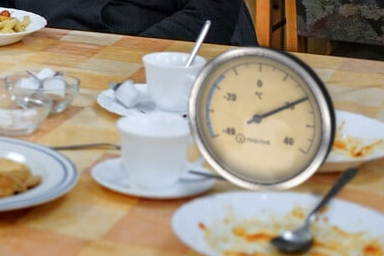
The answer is 20 °C
